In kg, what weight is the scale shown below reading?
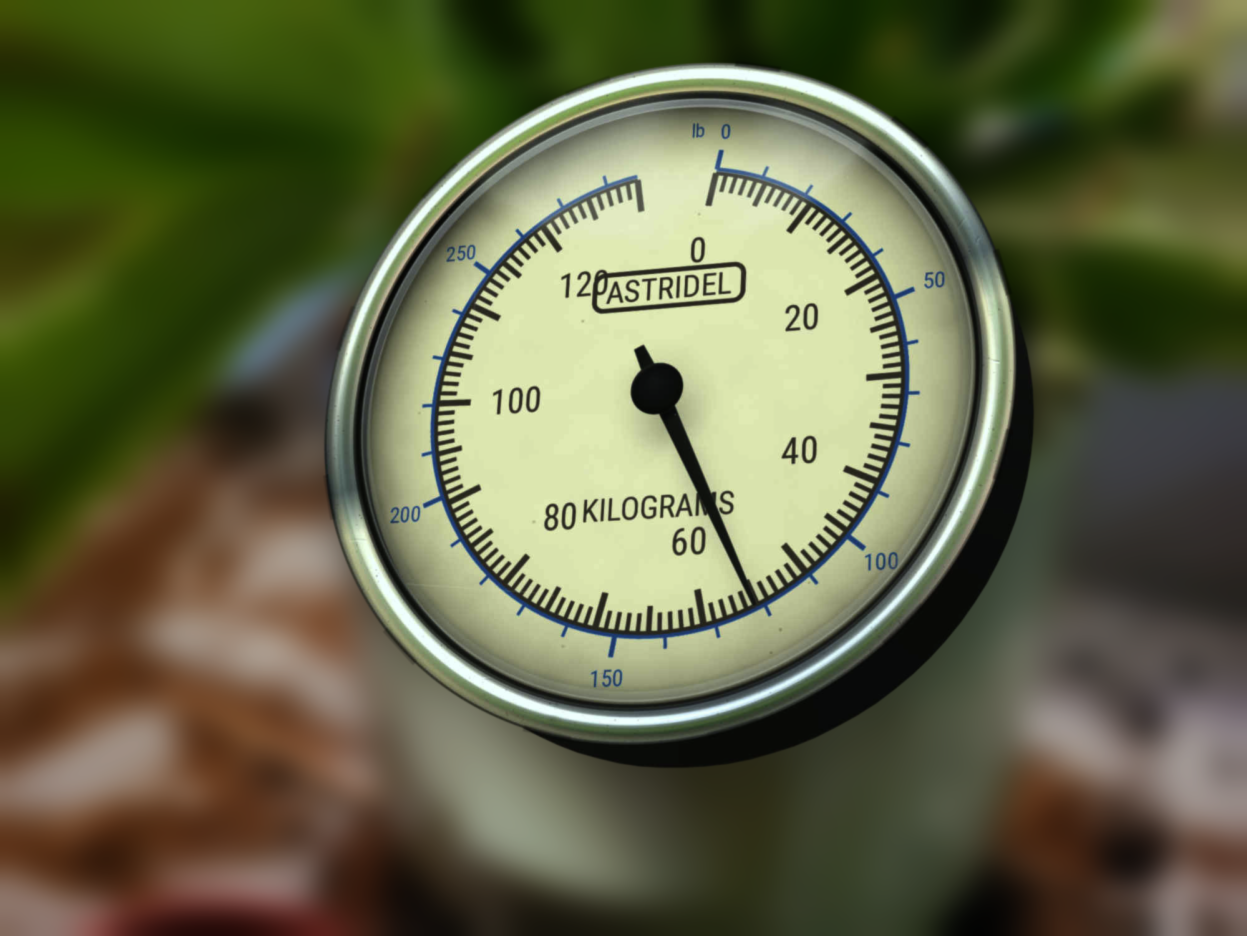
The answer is 55 kg
